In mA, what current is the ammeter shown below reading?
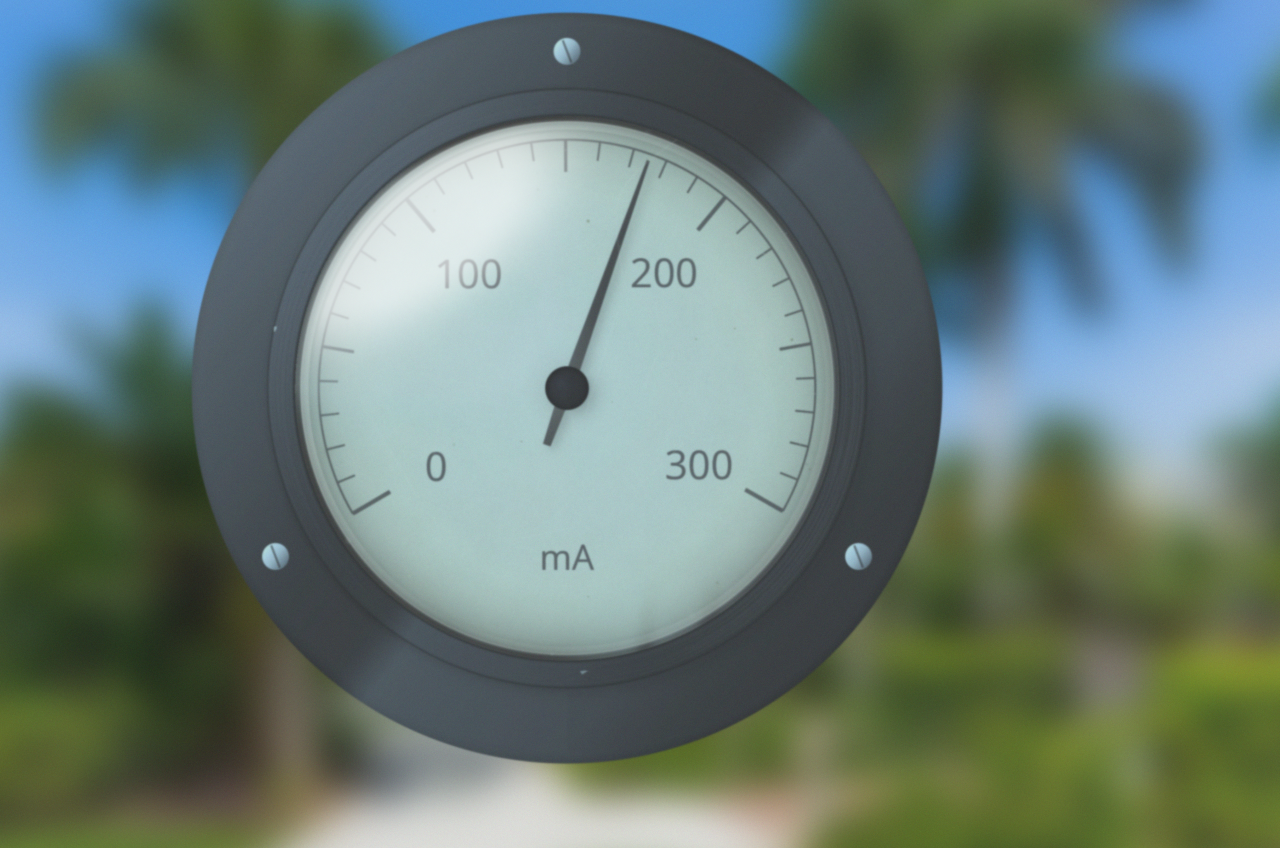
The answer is 175 mA
